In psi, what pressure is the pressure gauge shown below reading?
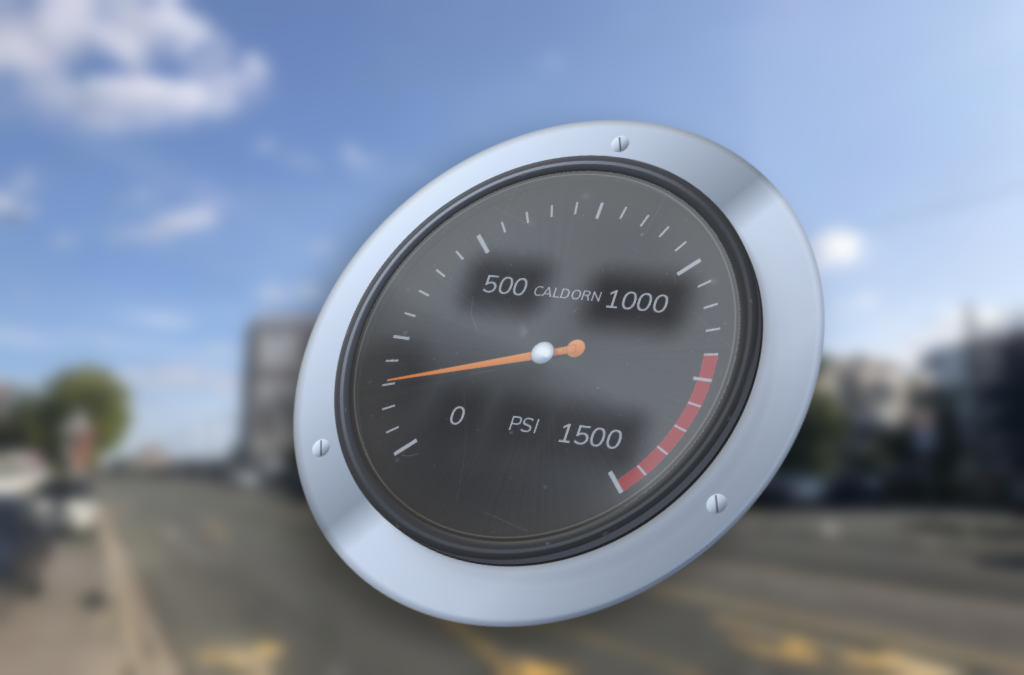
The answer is 150 psi
